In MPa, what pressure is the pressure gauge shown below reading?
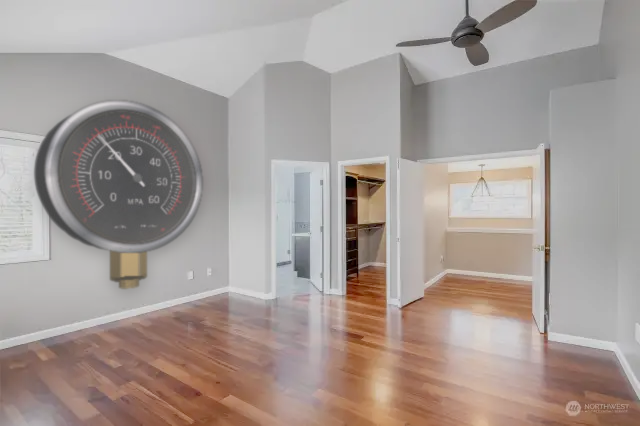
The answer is 20 MPa
